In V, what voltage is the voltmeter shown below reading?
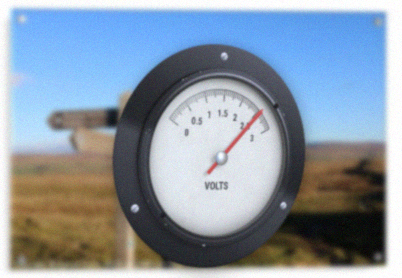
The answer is 2.5 V
